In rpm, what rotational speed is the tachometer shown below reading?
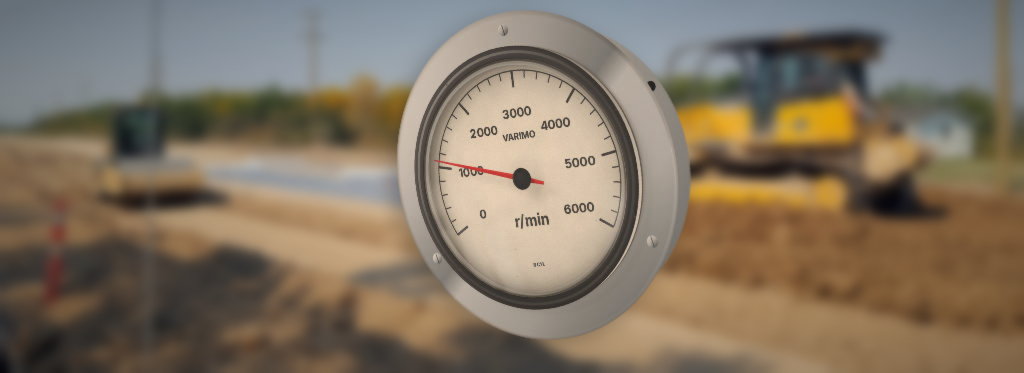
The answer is 1100 rpm
